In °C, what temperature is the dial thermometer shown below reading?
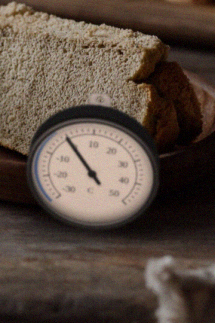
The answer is 0 °C
